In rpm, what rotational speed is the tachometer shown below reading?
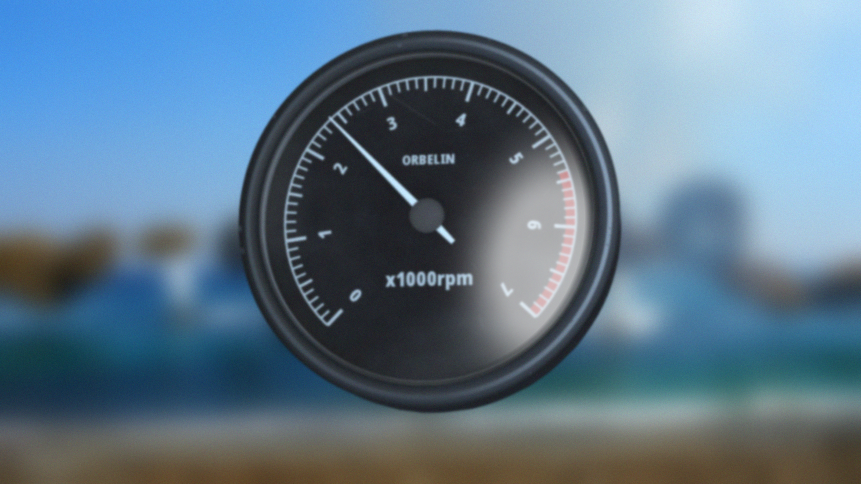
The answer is 2400 rpm
